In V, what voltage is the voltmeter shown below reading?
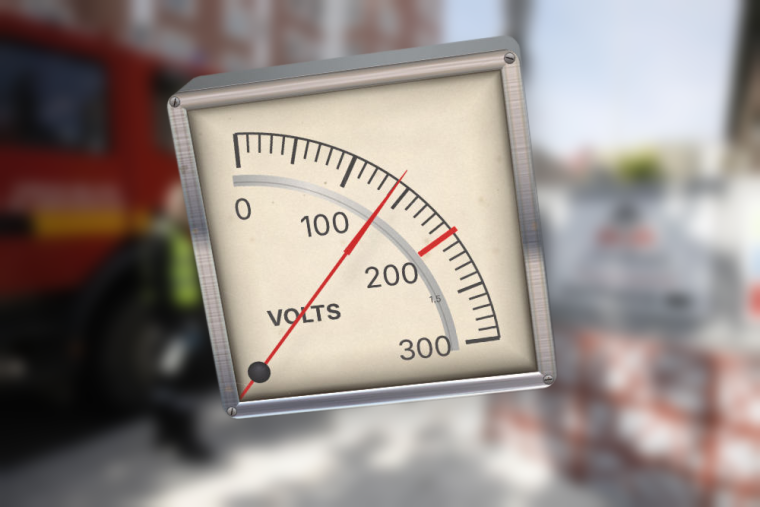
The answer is 140 V
